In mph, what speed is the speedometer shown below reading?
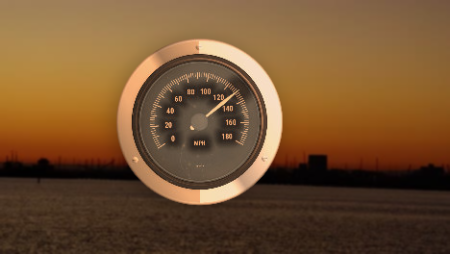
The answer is 130 mph
